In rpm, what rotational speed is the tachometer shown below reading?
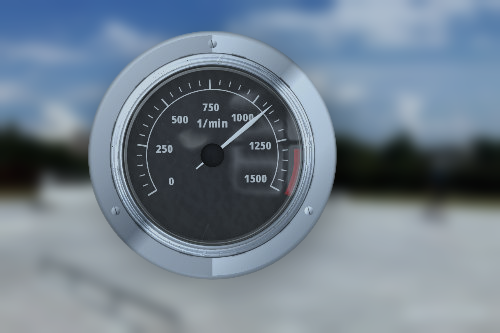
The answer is 1075 rpm
